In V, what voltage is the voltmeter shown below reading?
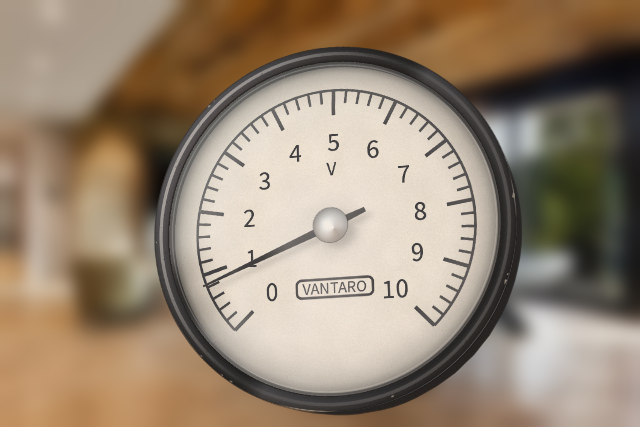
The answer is 0.8 V
